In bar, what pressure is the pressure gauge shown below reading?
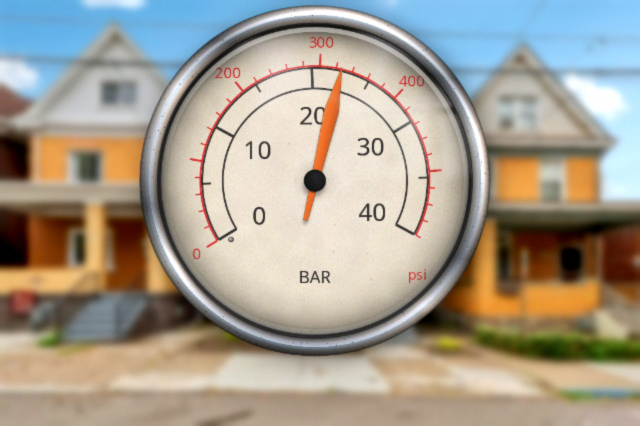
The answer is 22.5 bar
